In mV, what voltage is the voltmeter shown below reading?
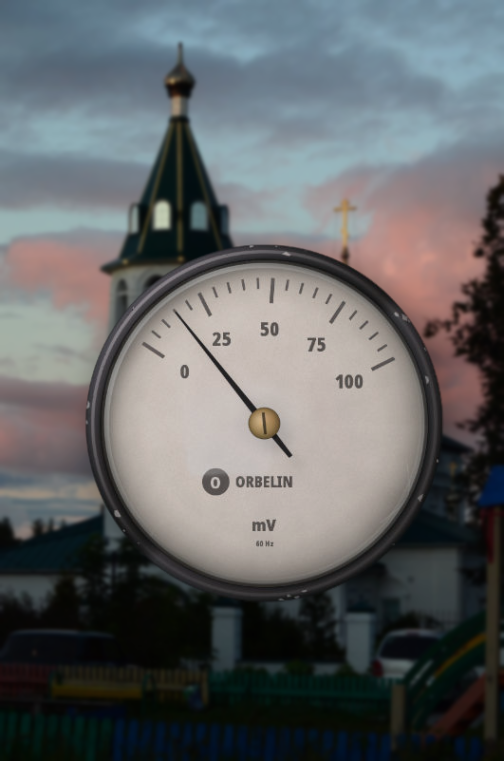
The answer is 15 mV
